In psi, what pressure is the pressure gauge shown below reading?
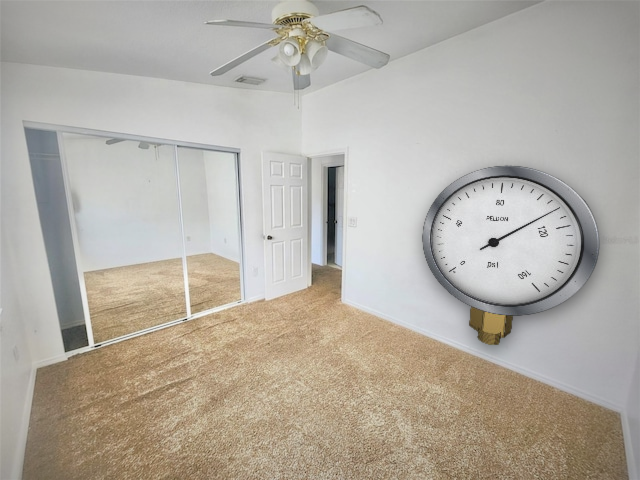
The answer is 110 psi
